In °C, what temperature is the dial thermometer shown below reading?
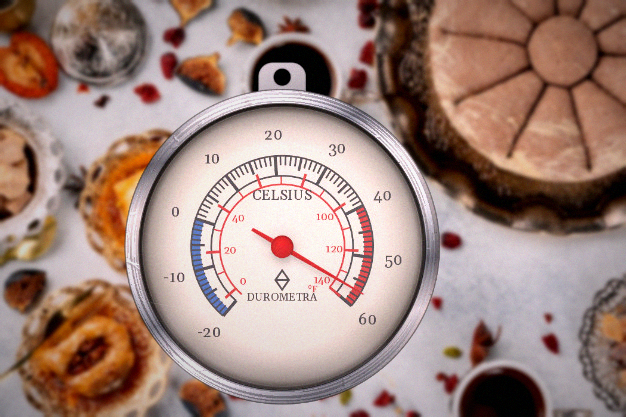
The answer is 57 °C
